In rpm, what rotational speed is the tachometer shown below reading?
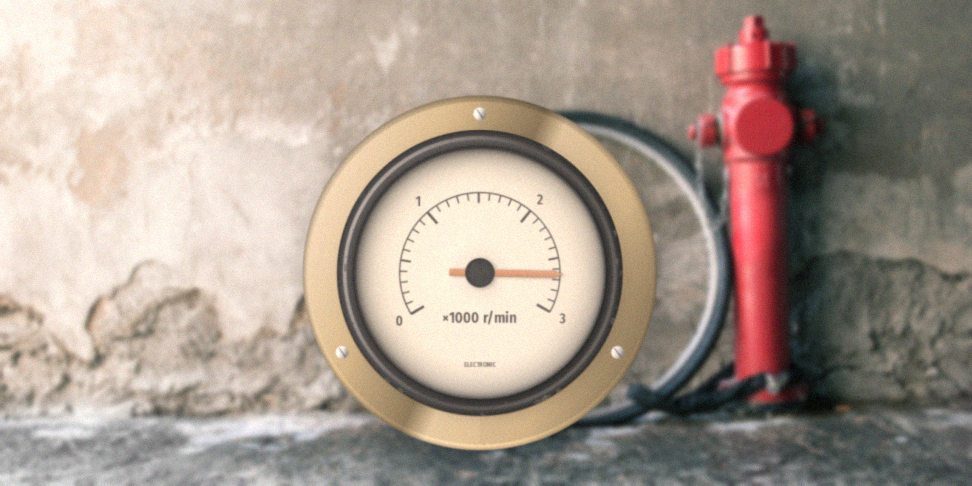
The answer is 2650 rpm
